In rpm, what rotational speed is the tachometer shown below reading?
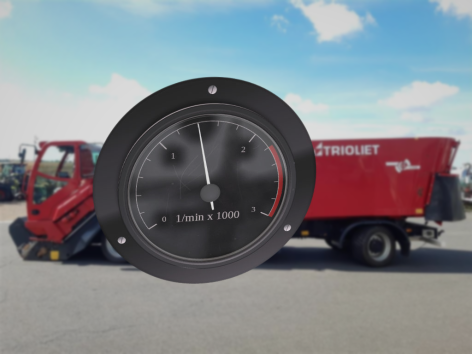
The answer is 1400 rpm
